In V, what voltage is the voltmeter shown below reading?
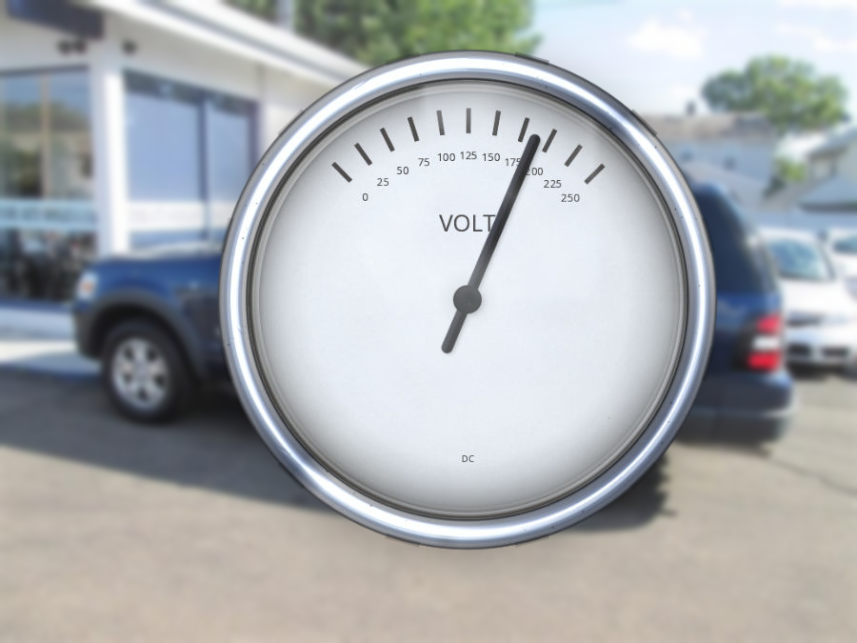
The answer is 187.5 V
